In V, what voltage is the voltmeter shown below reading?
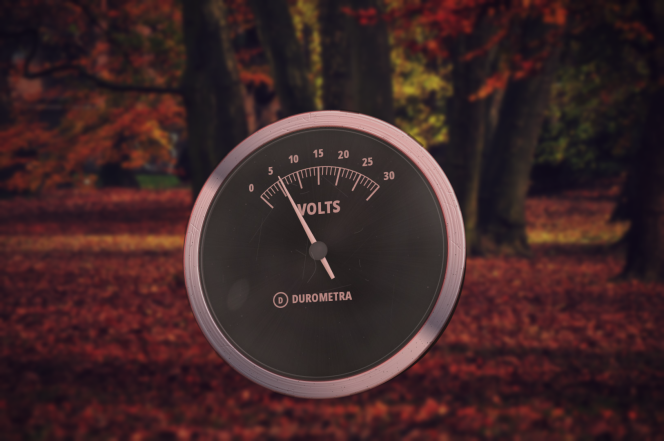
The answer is 6 V
